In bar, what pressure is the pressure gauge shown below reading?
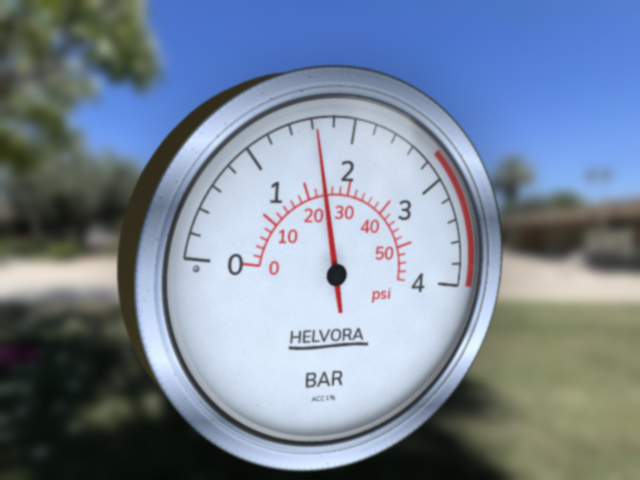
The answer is 1.6 bar
